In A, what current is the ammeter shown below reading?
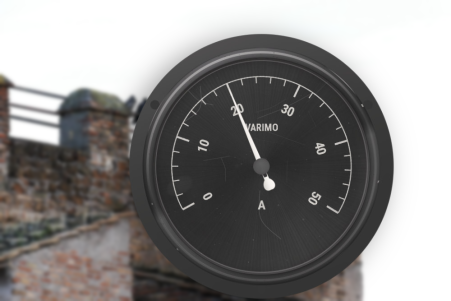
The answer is 20 A
